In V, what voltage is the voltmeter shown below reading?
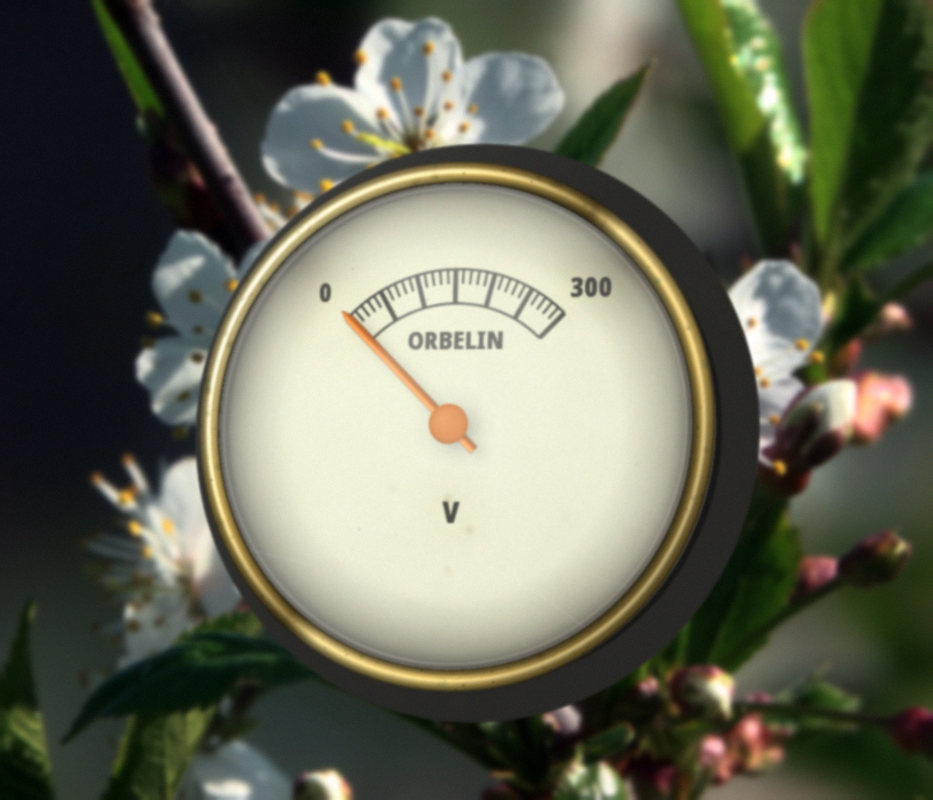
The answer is 0 V
